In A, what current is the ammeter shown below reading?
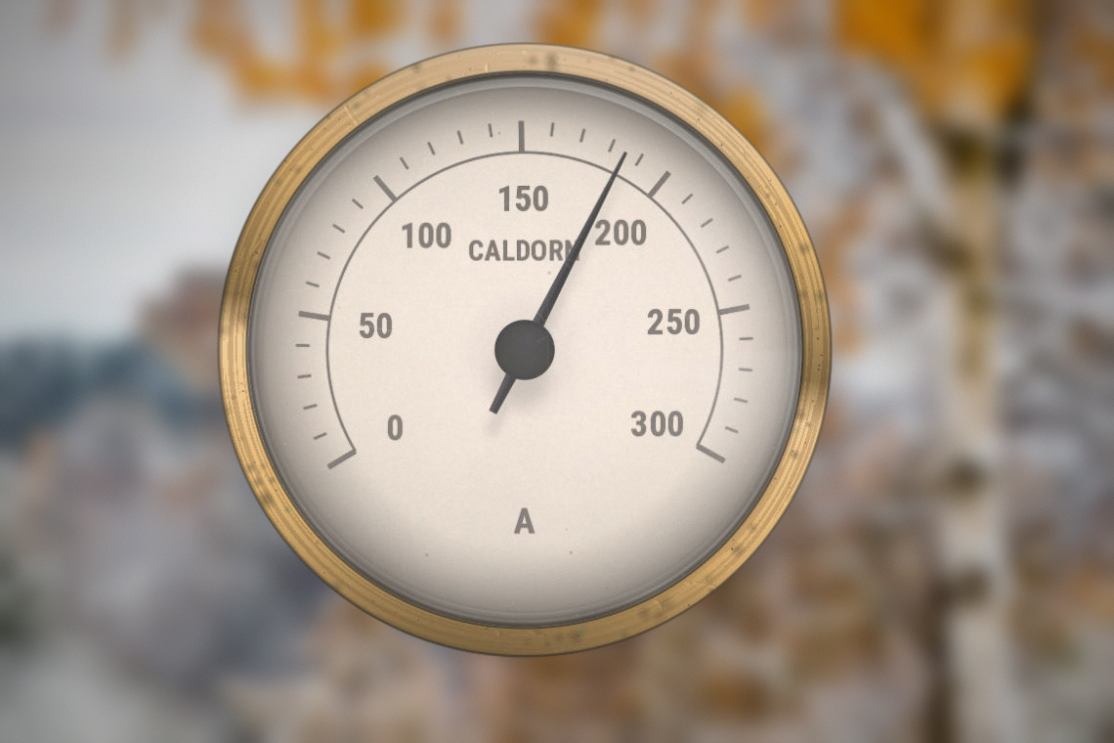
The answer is 185 A
